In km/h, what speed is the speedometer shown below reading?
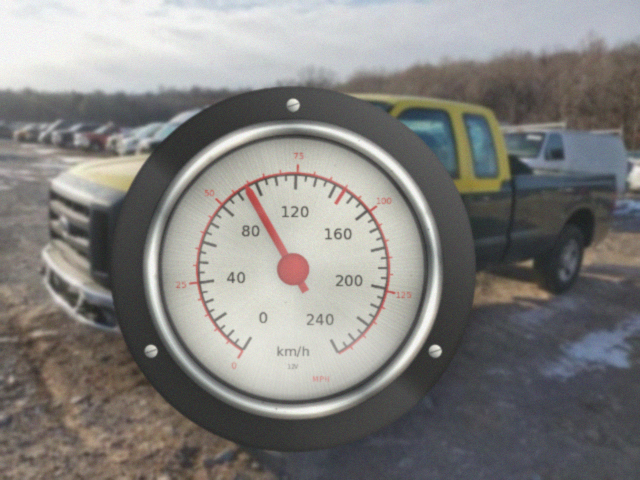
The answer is 95 km/h
